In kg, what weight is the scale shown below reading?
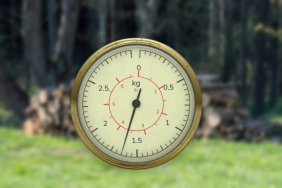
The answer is 1.65 kg
